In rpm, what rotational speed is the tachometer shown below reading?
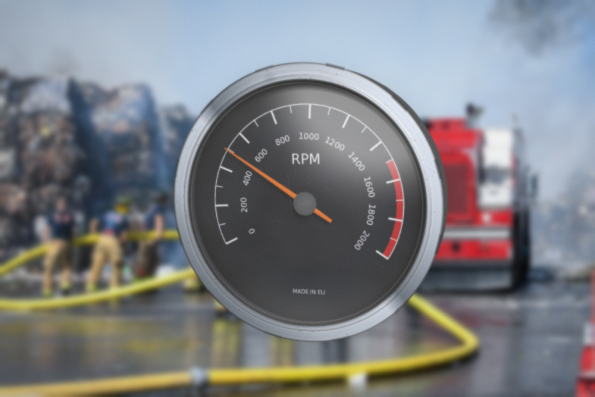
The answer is 500 rpm
